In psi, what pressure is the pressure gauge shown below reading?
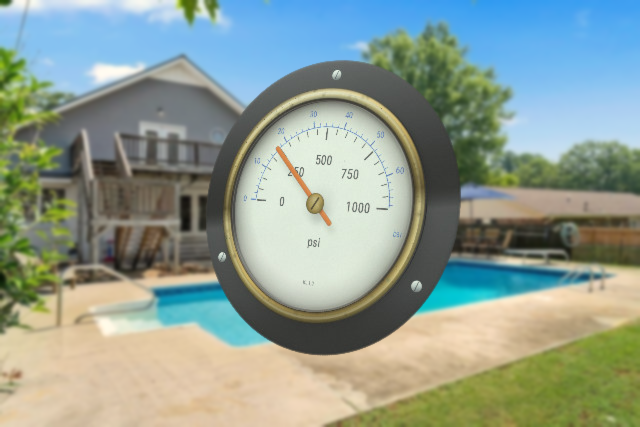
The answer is 250 psi
